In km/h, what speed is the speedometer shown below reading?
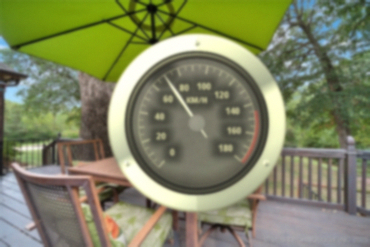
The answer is 70 km/h
